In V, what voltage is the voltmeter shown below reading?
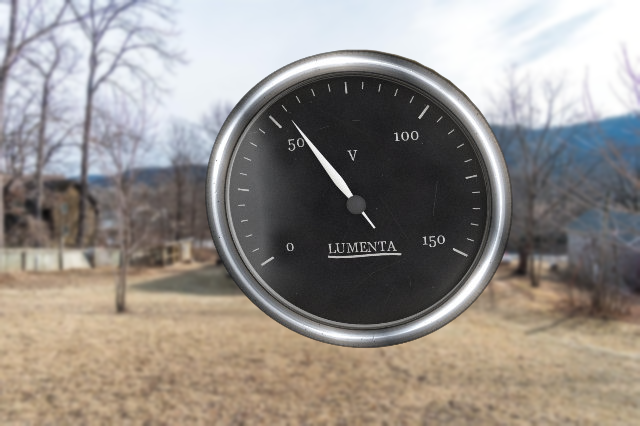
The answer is 55 V
